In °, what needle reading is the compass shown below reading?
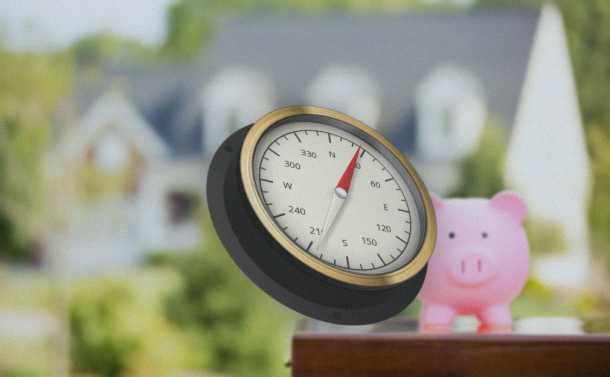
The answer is 25 °
